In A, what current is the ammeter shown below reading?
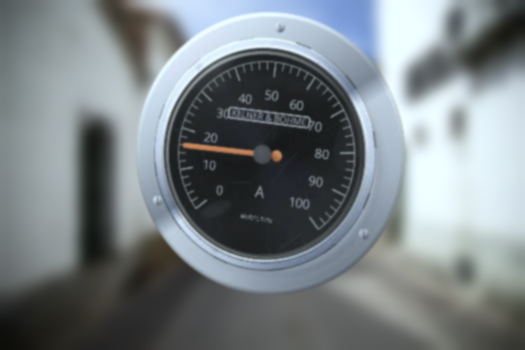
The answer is 16 A
